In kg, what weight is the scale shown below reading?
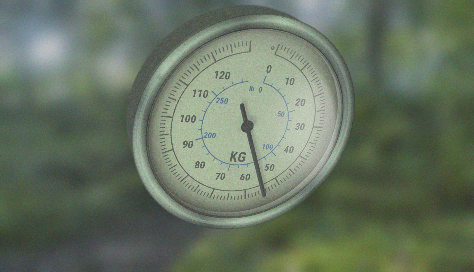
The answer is 55 kg
